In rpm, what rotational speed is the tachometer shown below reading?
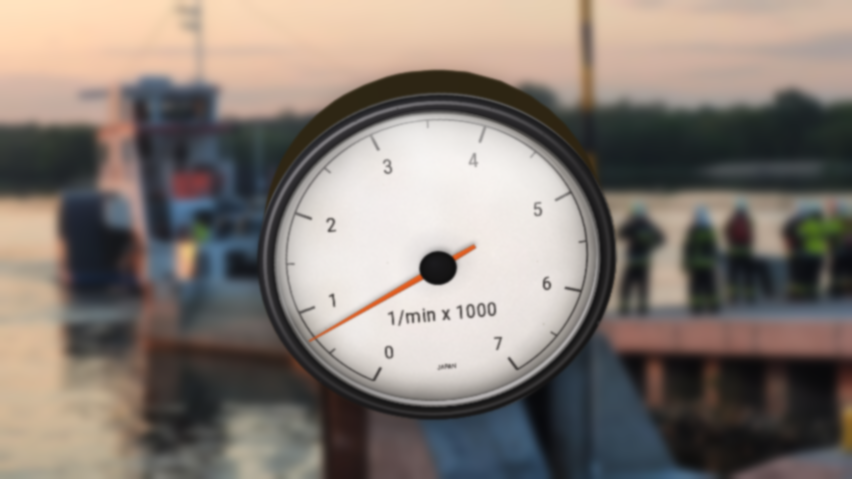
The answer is 750 rpm
